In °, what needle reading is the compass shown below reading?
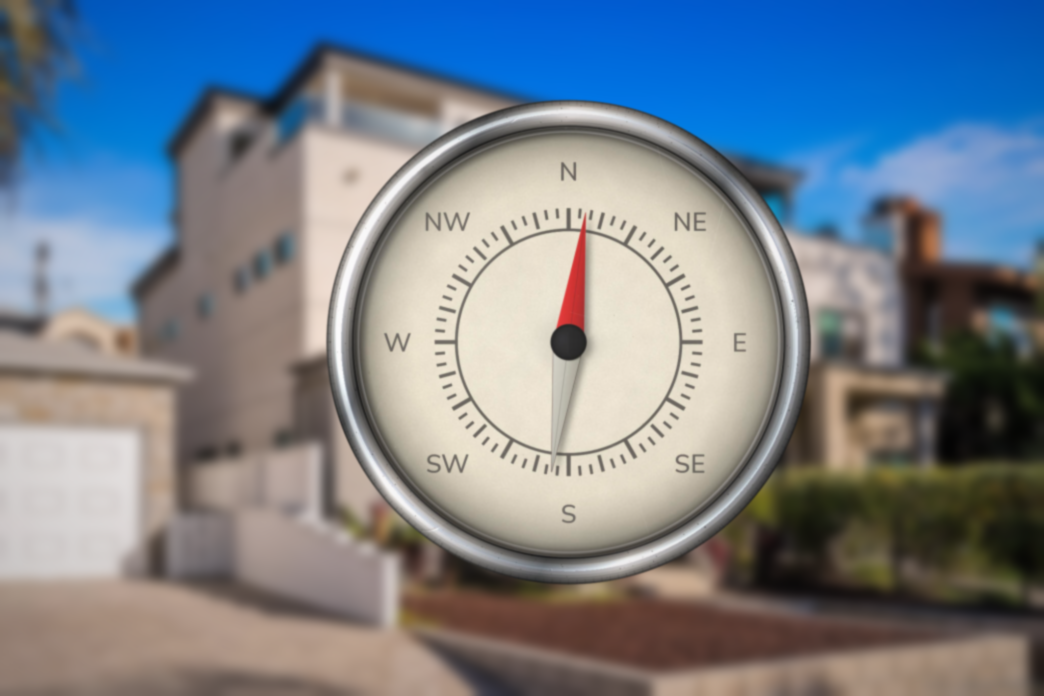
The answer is 7.5 °
